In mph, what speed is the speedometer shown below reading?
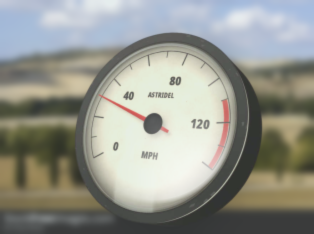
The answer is 30 mph
